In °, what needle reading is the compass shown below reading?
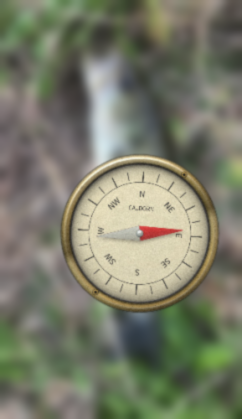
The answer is 82.5 °
